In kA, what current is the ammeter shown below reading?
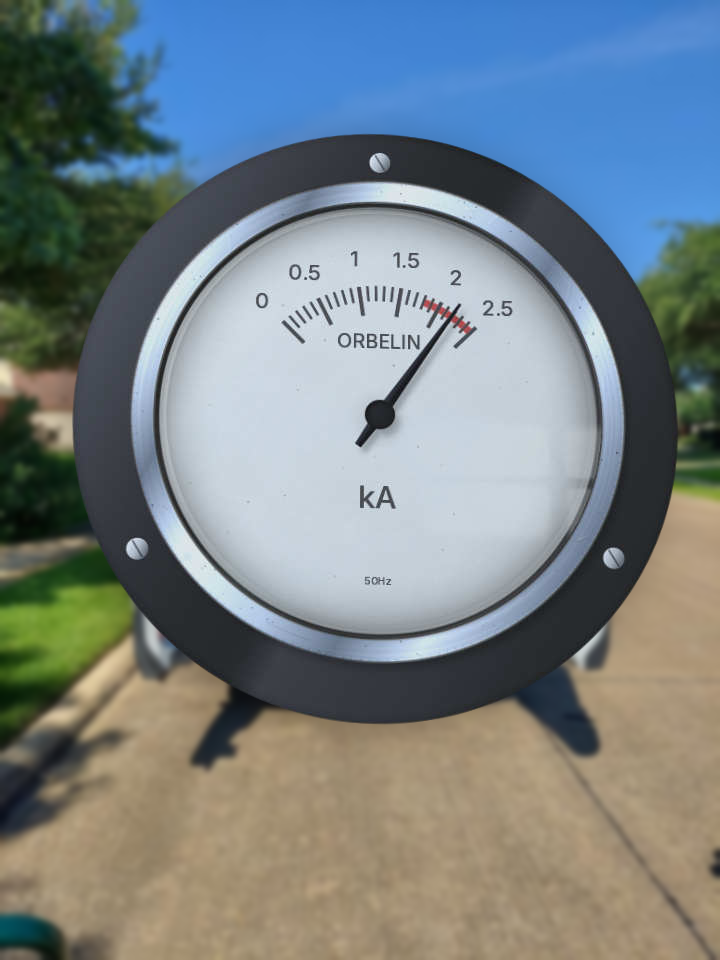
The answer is 2.2 kA
